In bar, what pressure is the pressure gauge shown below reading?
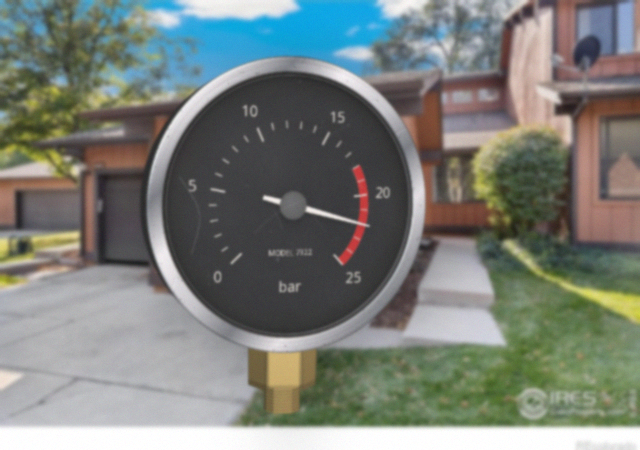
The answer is 22 bar
